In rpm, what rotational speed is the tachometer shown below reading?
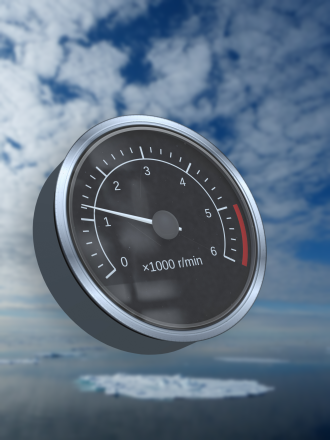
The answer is 1200 rpm
